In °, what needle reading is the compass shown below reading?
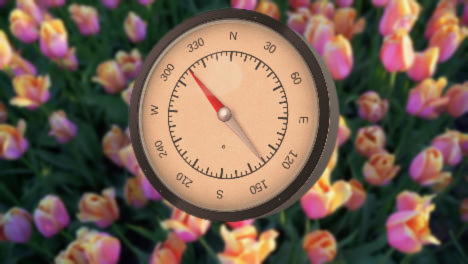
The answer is 315 °
